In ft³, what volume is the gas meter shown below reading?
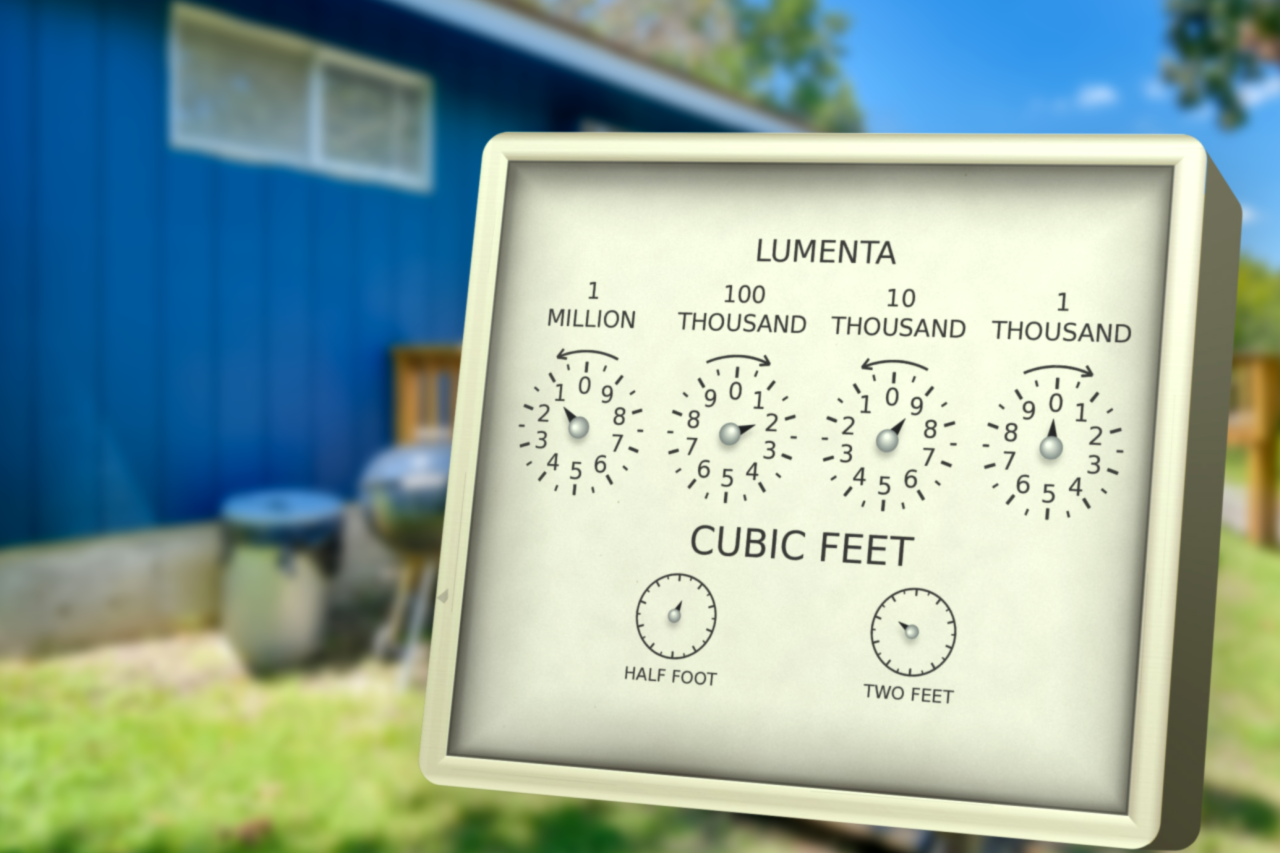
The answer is 119000 ft³
